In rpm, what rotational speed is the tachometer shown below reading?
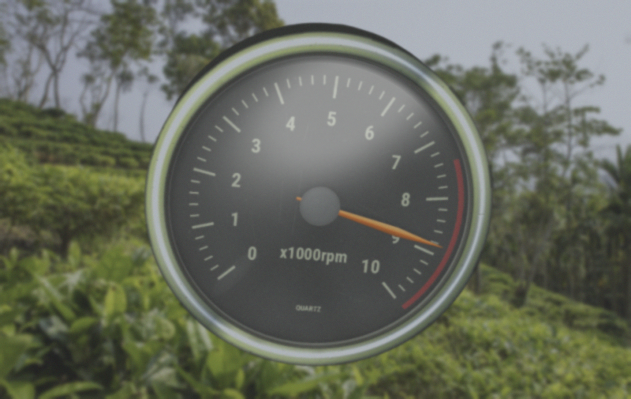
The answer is 8800 rpm
